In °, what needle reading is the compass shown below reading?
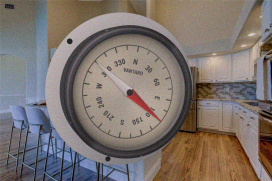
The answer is 120 °
